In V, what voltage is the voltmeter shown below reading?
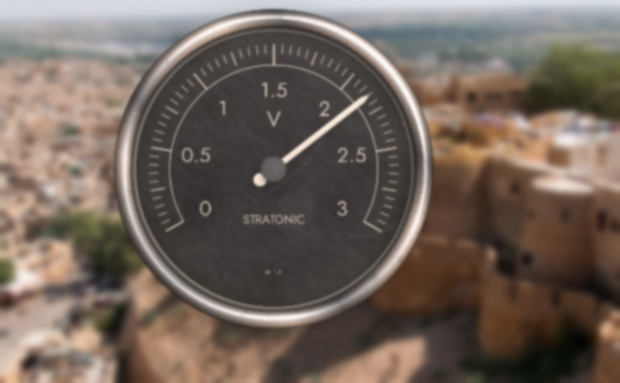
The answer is 2.15 V
